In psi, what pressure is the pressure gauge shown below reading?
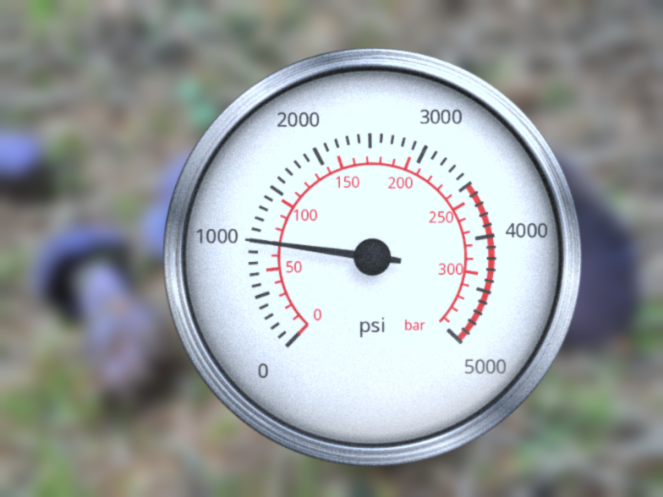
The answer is 1000 psi
